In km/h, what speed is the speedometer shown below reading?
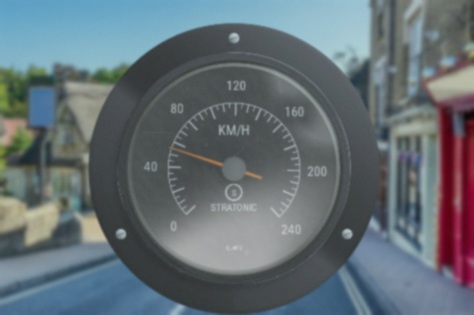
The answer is 55 km/h
